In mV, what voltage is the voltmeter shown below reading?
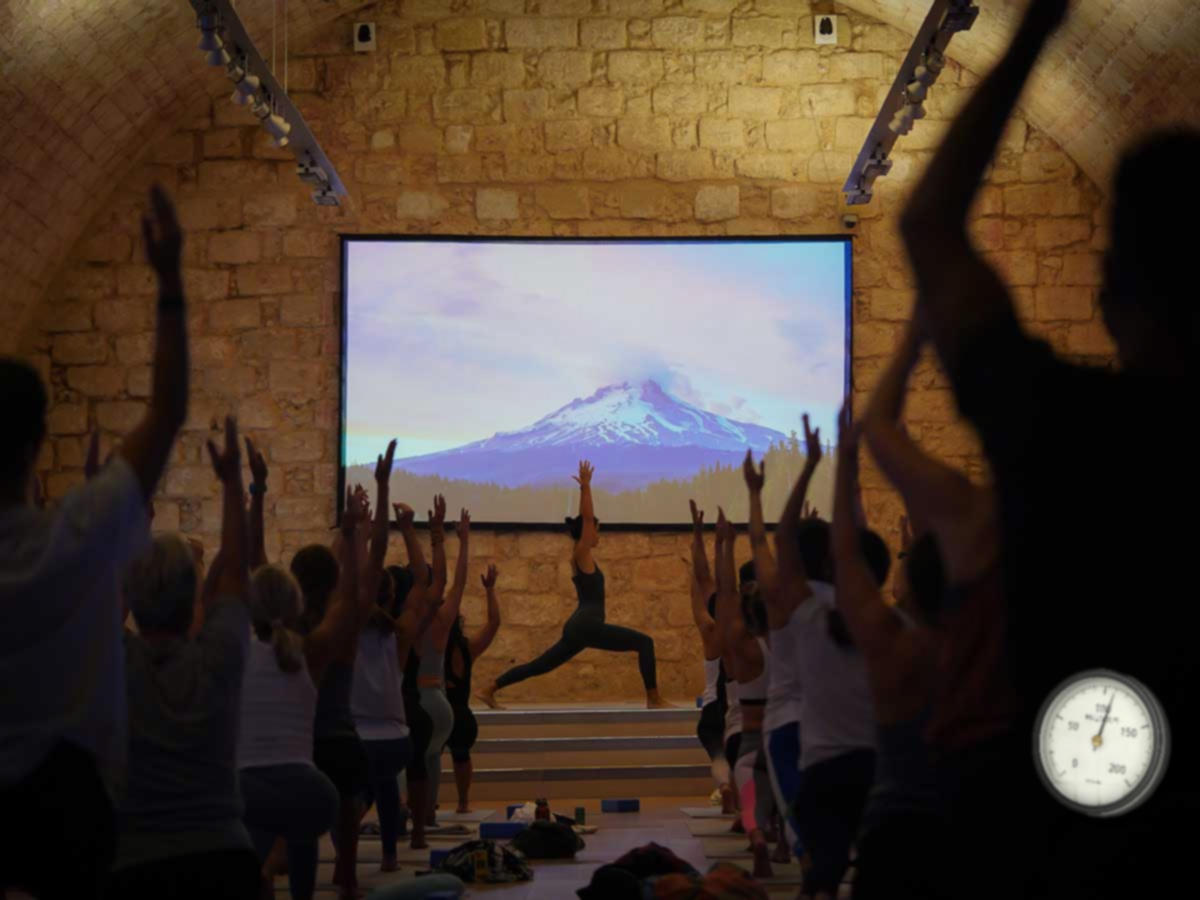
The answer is 110 mV
